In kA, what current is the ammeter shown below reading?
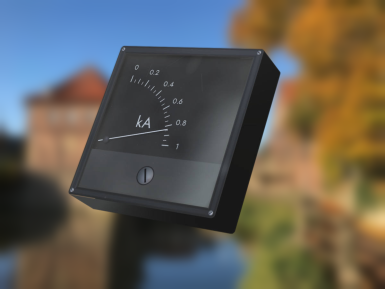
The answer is 0.85 kA
